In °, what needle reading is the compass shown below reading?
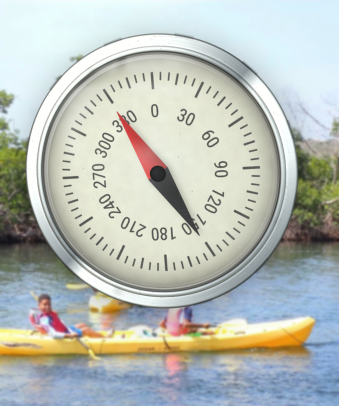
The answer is 330 °
